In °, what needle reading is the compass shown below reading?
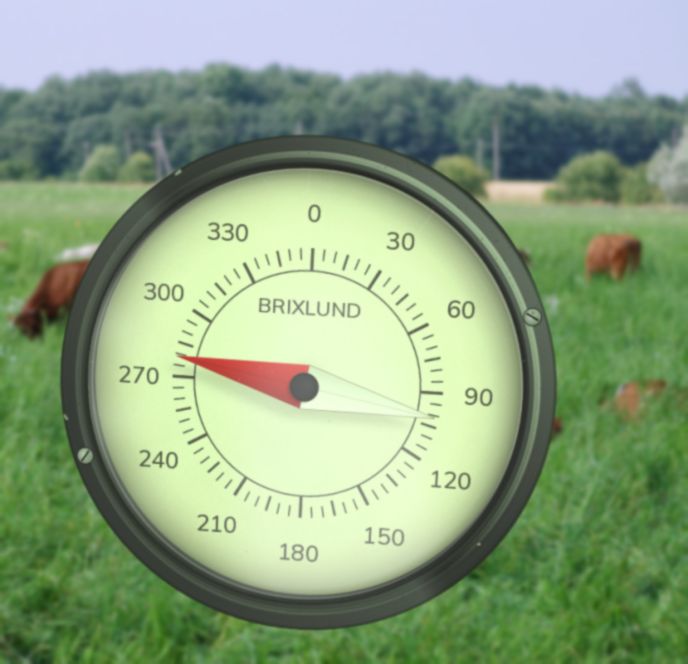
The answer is 280 °
